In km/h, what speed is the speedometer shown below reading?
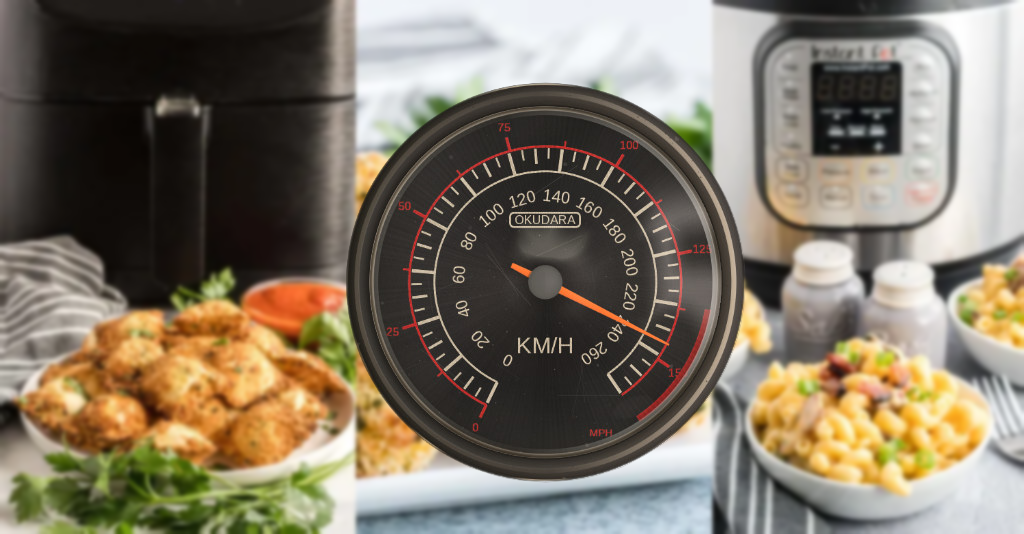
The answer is 235 km/h
